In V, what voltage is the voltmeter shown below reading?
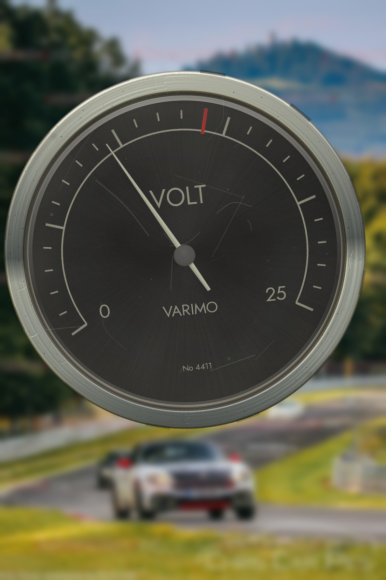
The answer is 9.5 V
